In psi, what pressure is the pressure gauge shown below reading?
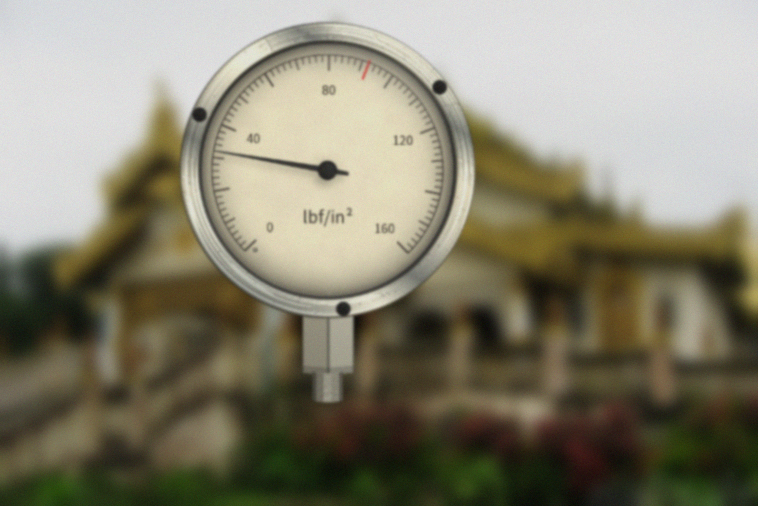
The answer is 32 psi
